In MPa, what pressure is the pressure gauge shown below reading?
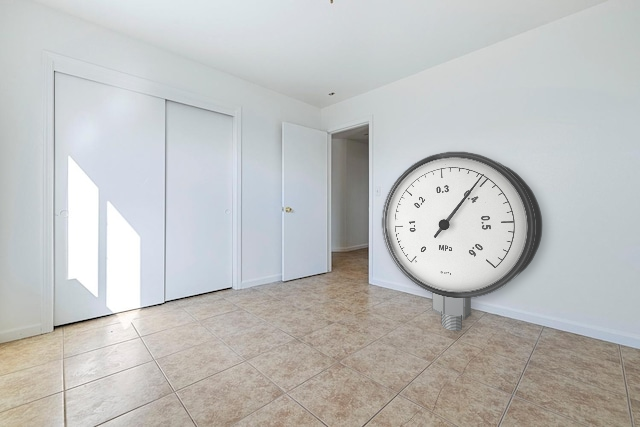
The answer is 0.39 MPa
